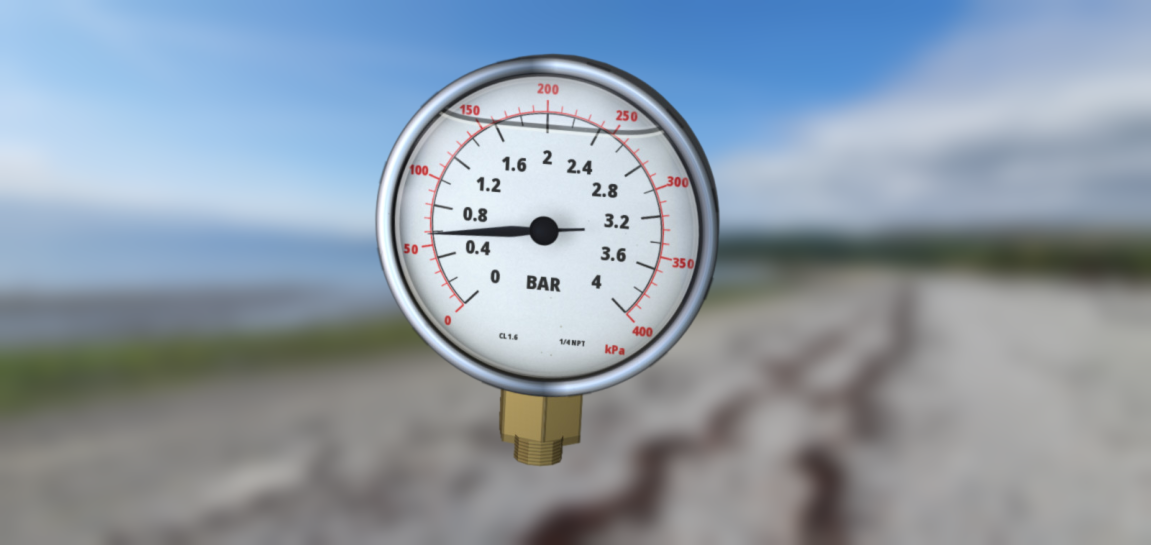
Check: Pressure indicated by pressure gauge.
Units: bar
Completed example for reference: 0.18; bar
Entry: 0.6; bar
